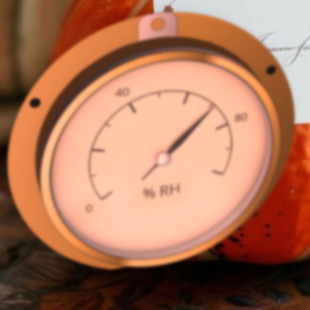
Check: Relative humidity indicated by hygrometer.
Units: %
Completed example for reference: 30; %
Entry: 70; %
